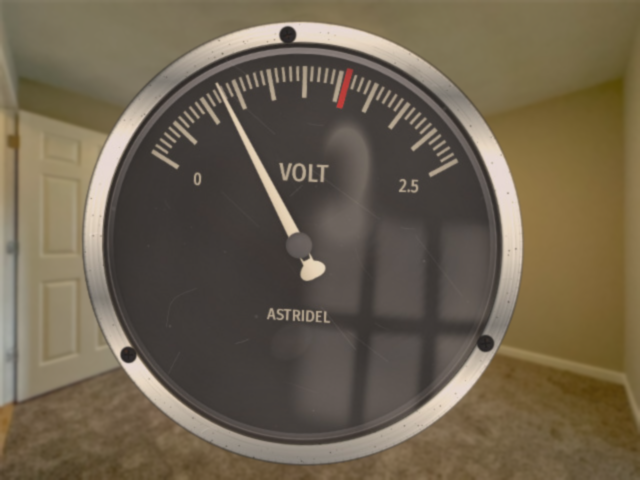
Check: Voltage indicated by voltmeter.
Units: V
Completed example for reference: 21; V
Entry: 0.65; V
